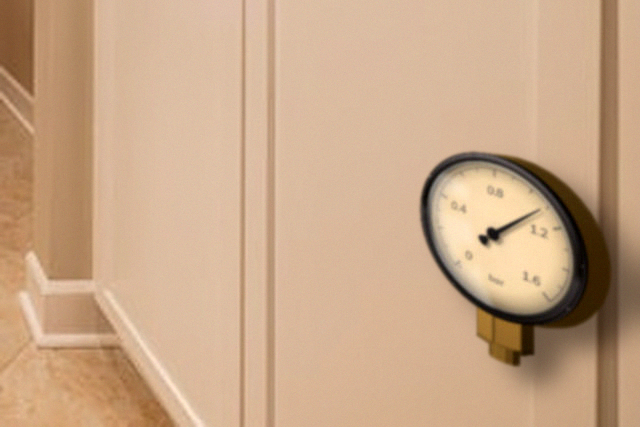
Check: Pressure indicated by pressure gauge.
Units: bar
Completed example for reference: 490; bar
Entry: 1.1; bar
